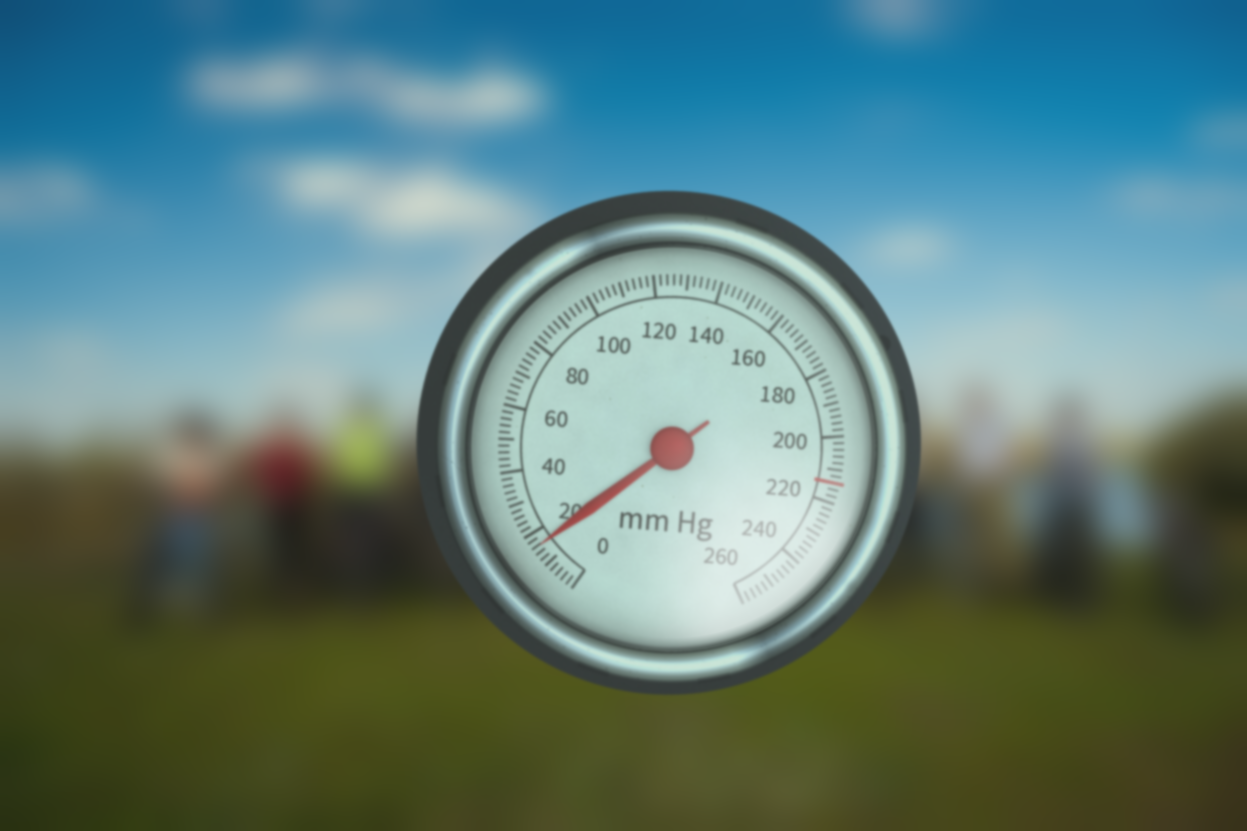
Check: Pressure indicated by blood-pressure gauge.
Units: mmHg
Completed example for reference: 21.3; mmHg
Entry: 16; mmHg
